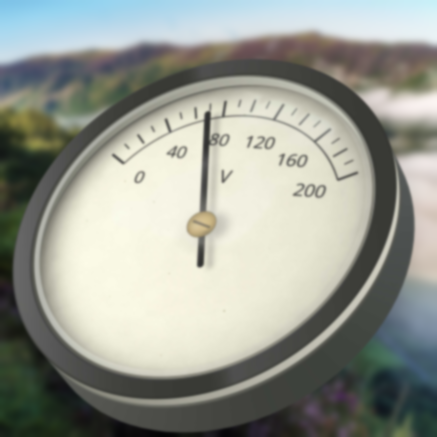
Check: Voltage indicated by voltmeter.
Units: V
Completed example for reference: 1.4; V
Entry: 70; V
